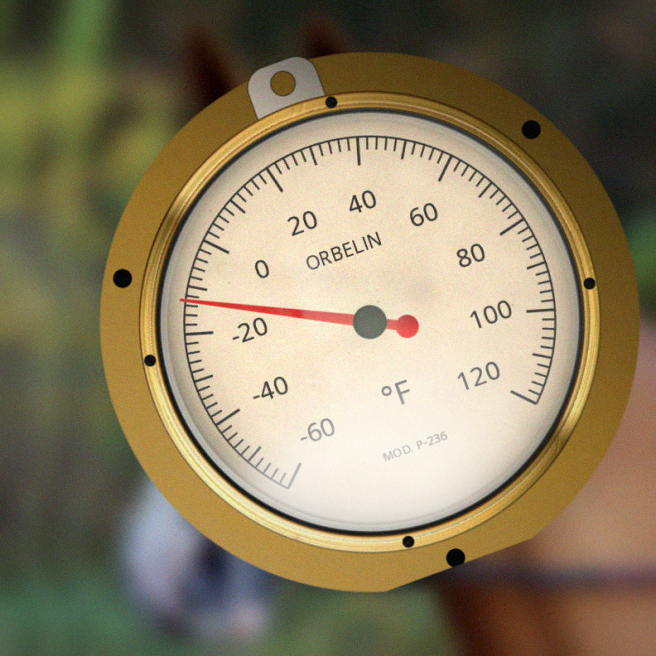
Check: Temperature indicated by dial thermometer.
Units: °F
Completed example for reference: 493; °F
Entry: -13; °F
